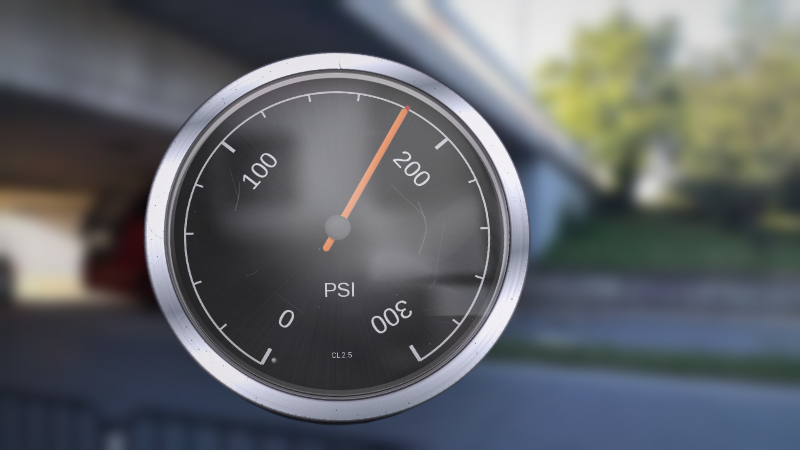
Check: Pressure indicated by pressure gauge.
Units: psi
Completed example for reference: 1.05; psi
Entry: 180; psi
